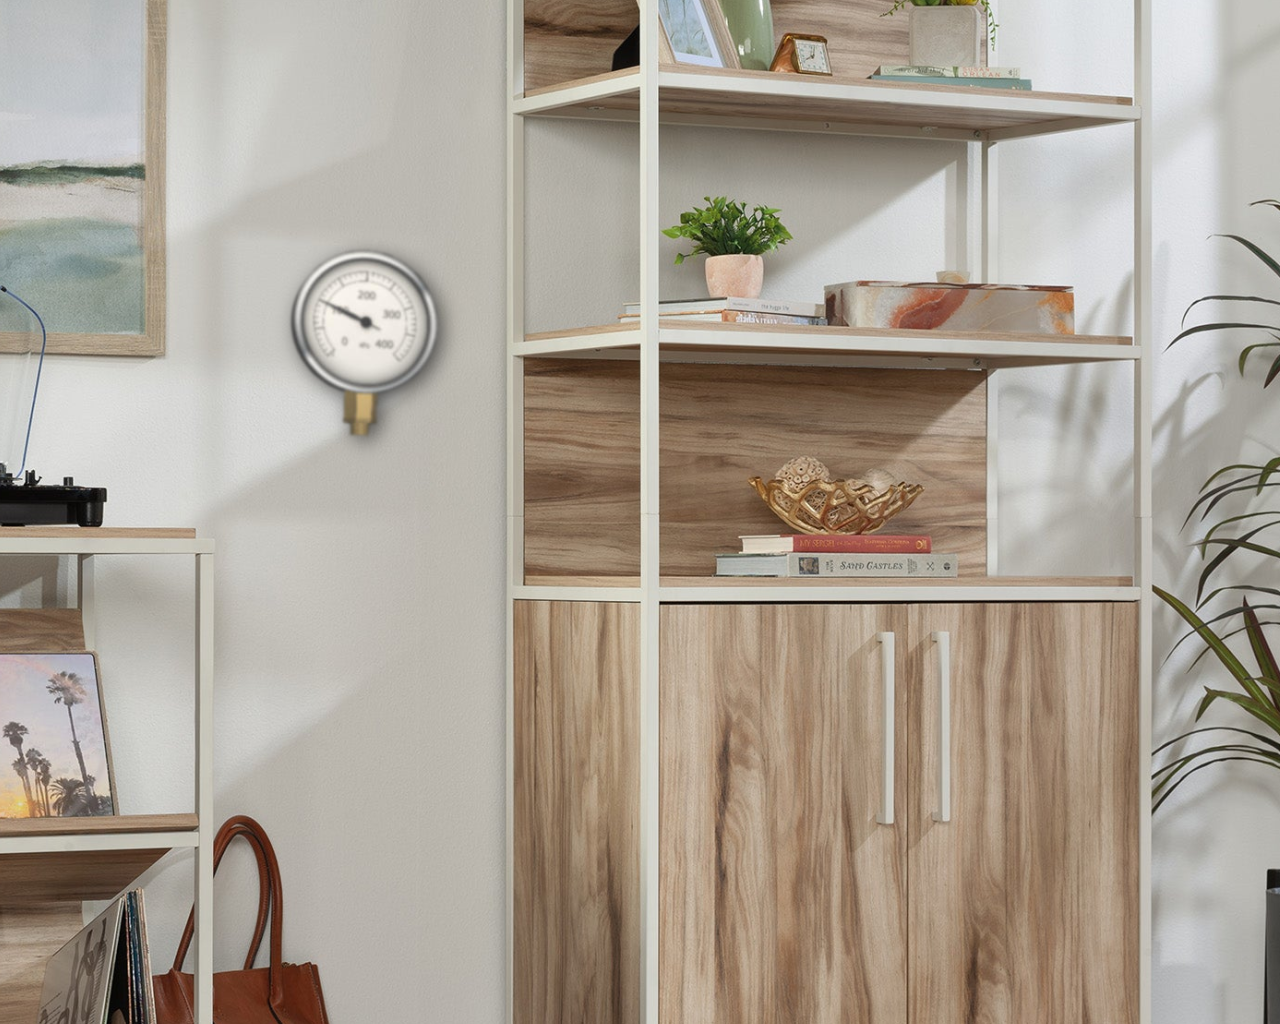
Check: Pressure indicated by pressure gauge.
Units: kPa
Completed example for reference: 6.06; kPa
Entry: 100; kPa
